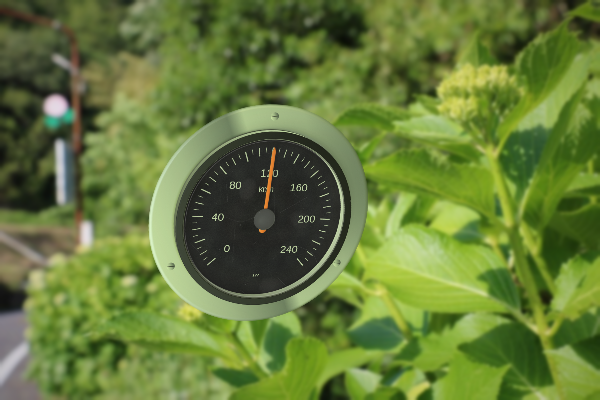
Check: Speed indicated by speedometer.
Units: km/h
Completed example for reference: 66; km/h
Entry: 120; km/h
